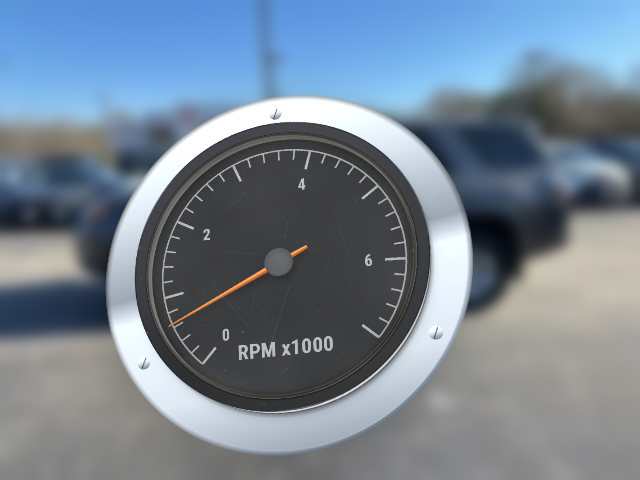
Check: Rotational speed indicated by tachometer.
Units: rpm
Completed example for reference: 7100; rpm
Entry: 600; rpm
